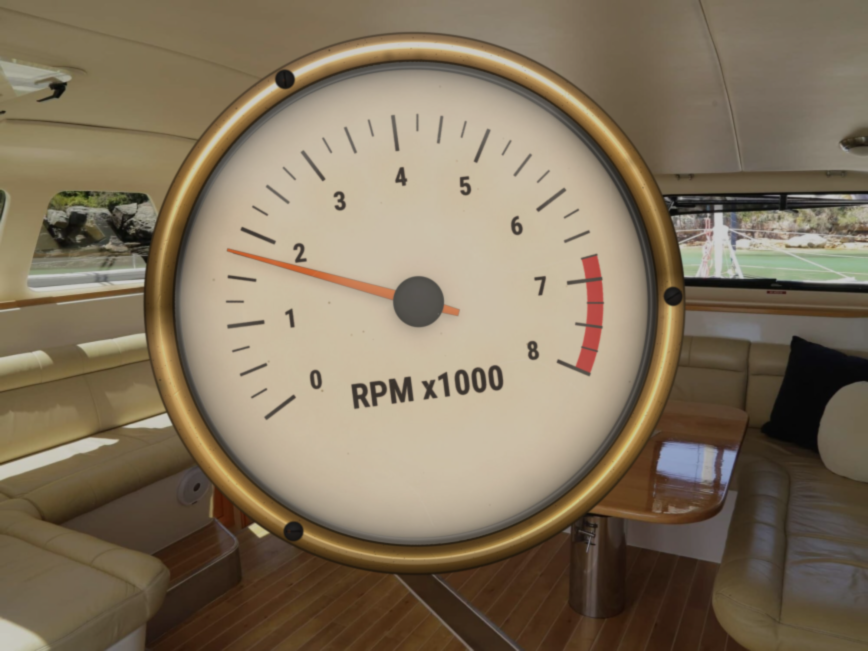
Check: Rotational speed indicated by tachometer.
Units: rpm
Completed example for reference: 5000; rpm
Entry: 1750; rpm
